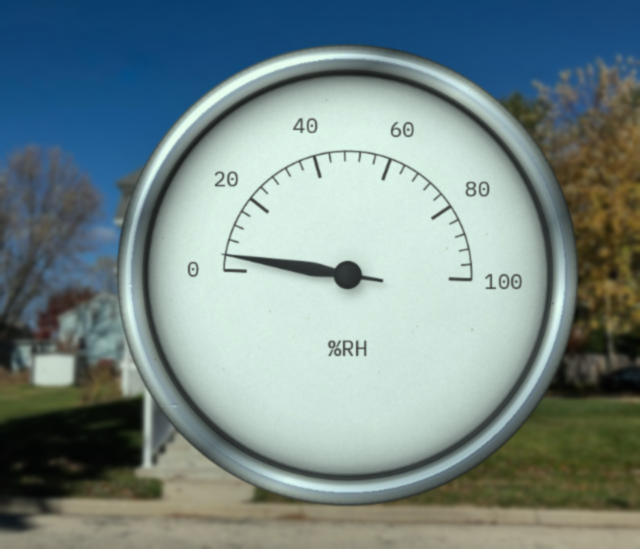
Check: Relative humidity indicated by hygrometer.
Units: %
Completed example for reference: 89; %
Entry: 4; %
